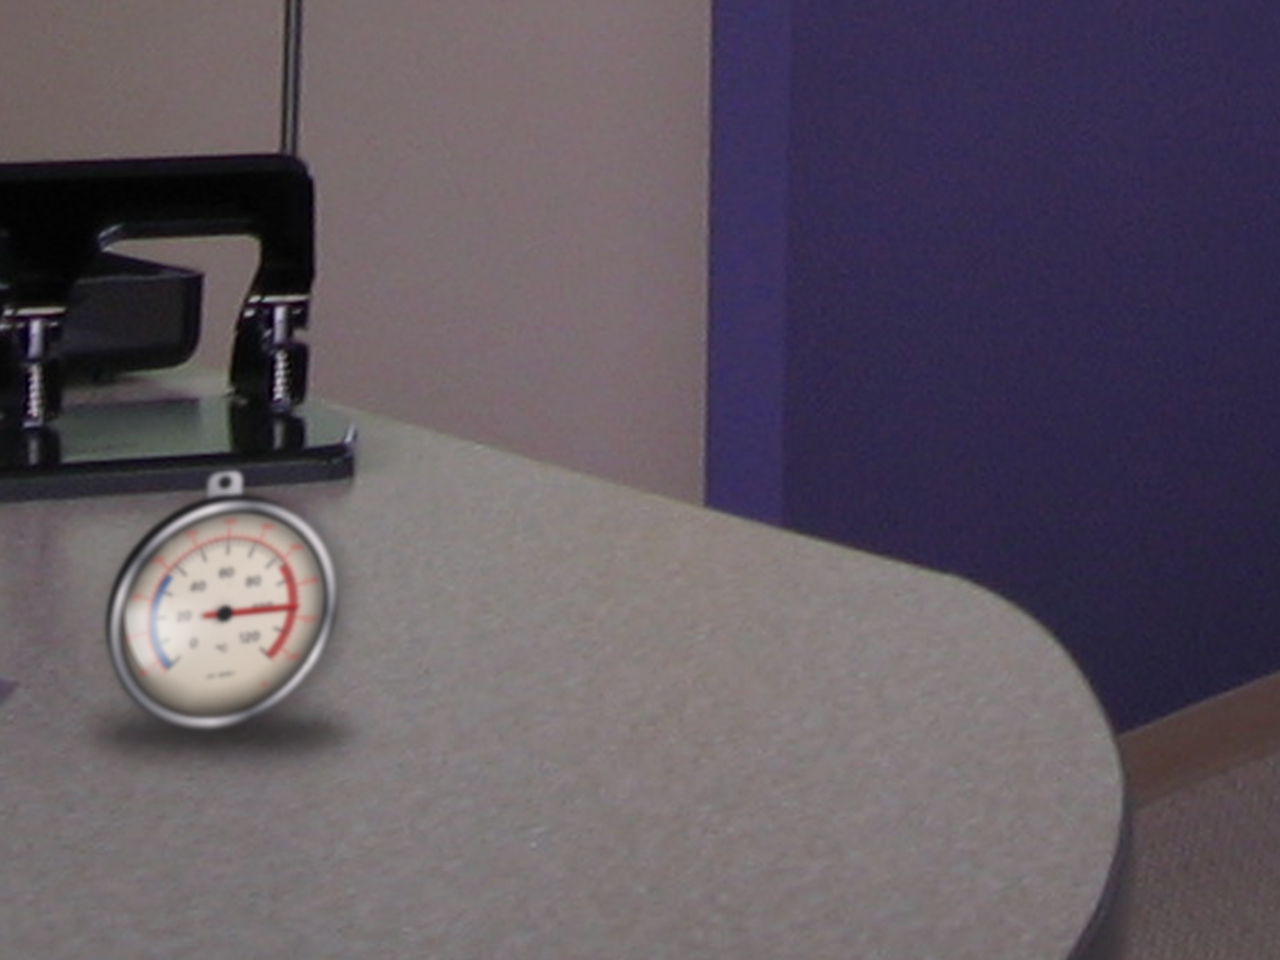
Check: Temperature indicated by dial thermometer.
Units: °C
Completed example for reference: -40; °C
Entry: 100; °C
